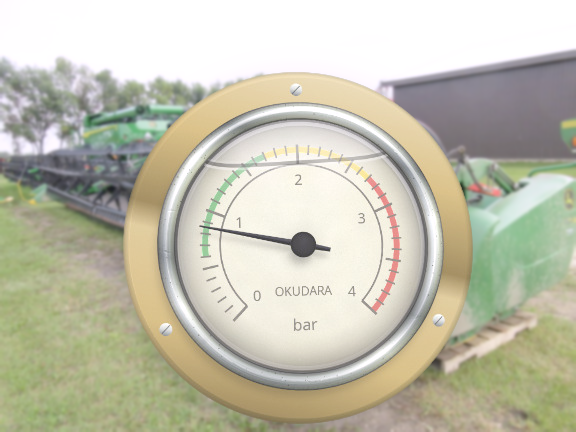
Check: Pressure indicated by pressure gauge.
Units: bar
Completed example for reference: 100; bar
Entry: 0.85; bar
